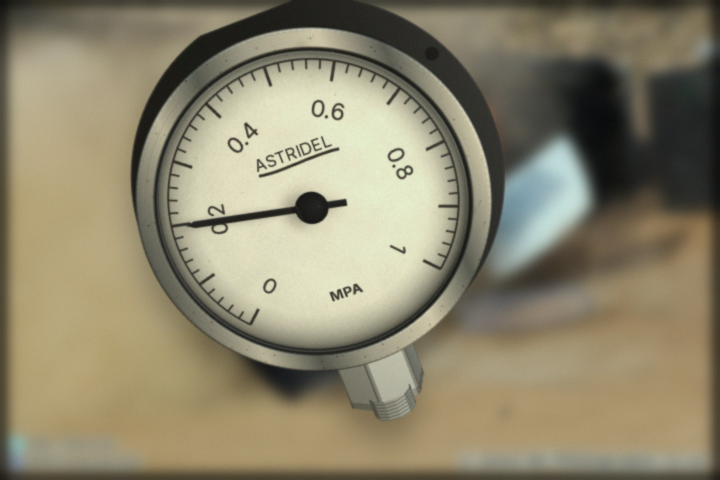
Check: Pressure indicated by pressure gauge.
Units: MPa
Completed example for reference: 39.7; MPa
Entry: 0.2; MPa
